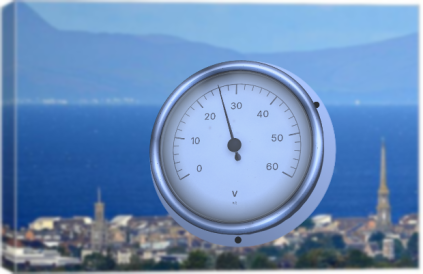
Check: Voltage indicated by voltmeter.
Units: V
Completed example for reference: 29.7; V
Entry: 26; V
